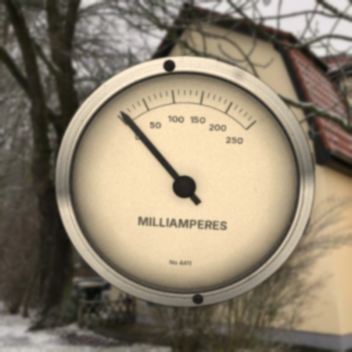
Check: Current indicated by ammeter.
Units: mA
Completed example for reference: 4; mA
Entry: 10; mA
